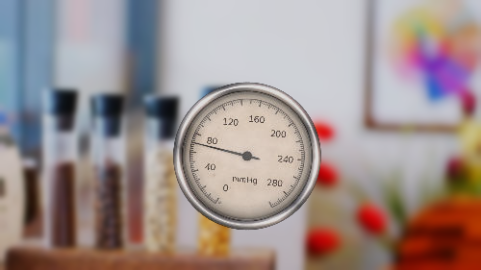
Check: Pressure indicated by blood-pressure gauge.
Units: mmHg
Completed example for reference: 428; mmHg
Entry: 70; mmHg
